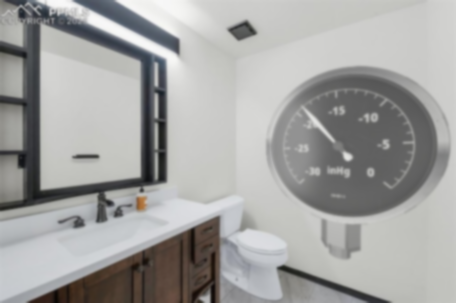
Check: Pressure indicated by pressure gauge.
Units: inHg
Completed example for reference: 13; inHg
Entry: -19; inHg
